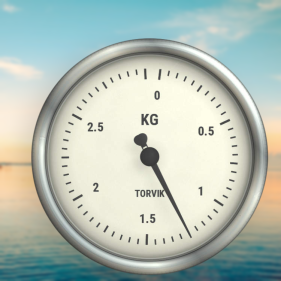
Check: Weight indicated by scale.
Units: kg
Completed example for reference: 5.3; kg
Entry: 1.25; kg
